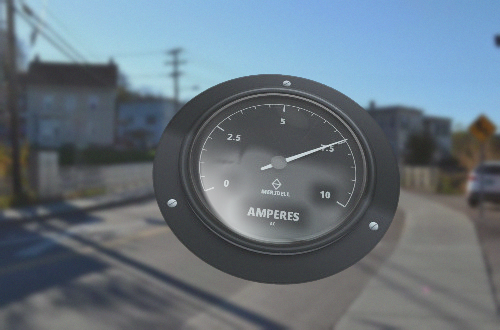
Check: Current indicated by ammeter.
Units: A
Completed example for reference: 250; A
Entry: 7.5; A
